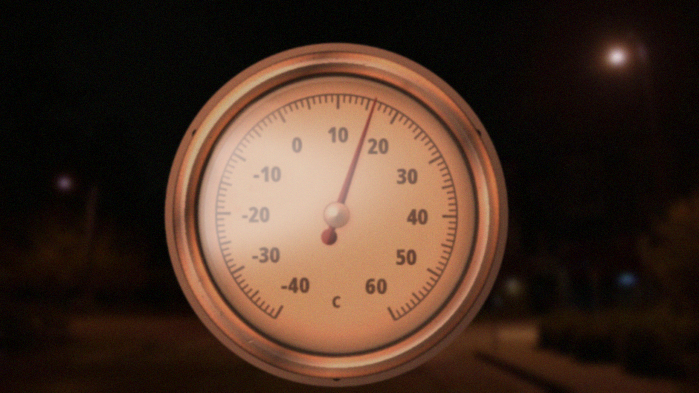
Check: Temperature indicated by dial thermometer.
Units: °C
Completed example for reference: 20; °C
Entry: 16; °C
